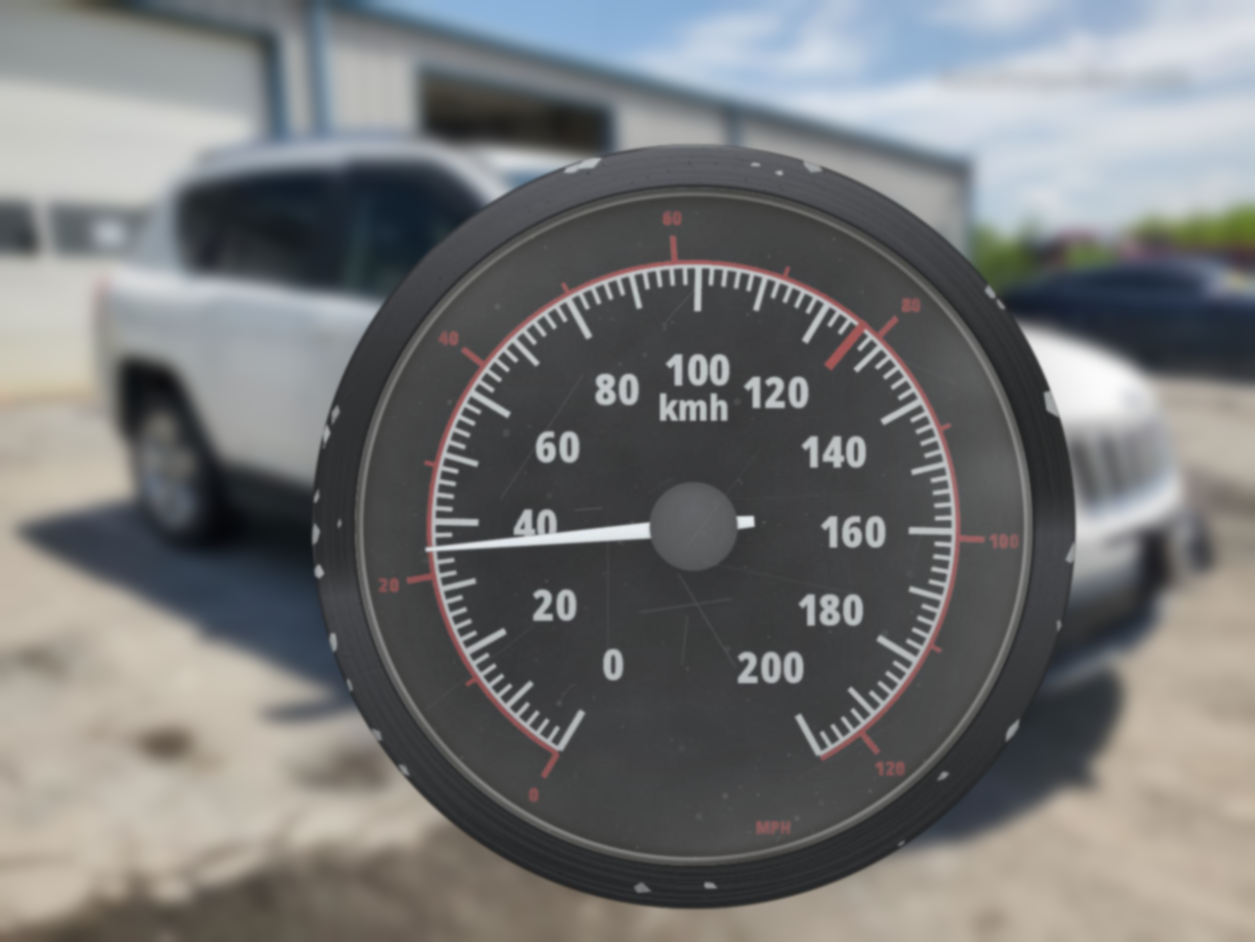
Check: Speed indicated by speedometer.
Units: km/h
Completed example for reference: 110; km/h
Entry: 36; km/h
